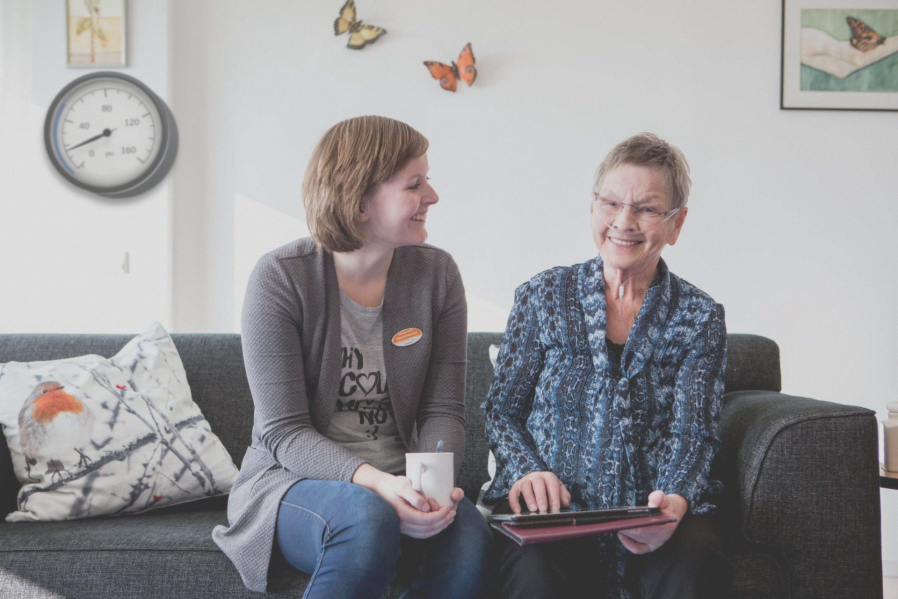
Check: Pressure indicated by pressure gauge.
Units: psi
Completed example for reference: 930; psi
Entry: 15; psi
